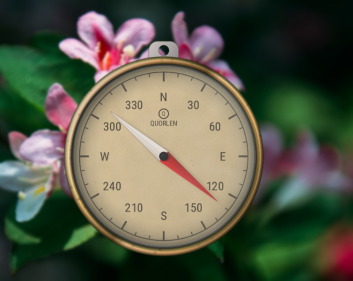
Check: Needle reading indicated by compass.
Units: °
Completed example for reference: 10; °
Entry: 130; °
